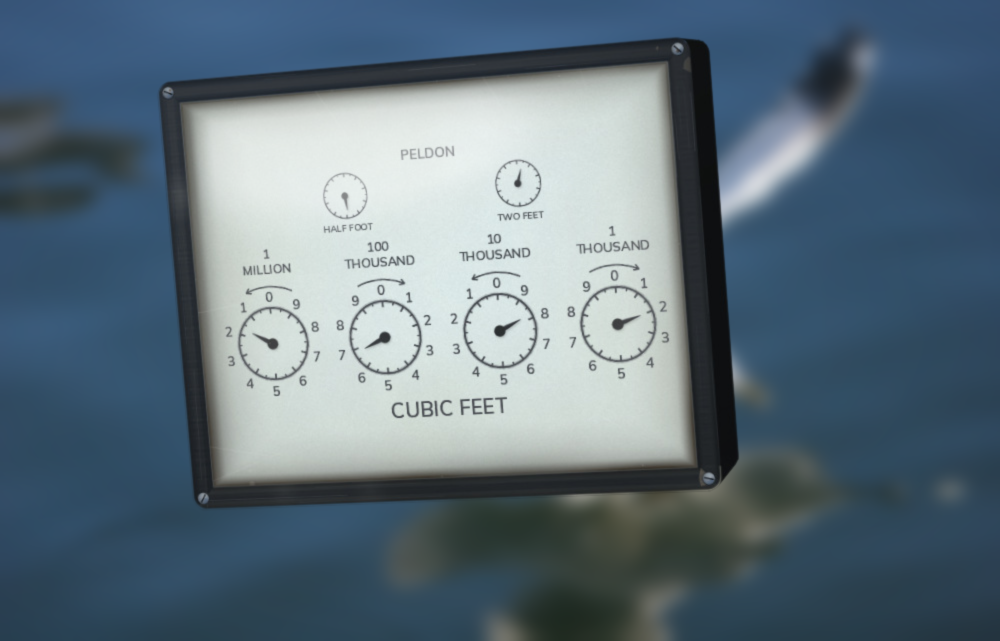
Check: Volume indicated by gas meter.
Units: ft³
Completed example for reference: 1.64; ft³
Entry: 168200; ft³
